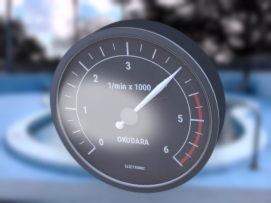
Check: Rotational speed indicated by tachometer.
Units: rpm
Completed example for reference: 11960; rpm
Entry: 4000; rpm
